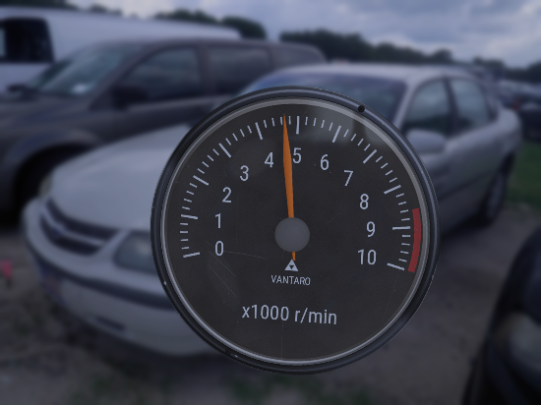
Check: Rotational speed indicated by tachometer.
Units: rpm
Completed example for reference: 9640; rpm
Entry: 4700; rpm
